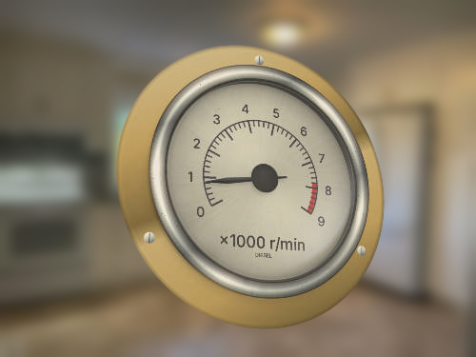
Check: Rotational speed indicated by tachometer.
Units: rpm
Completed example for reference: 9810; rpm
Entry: 800; rpm
